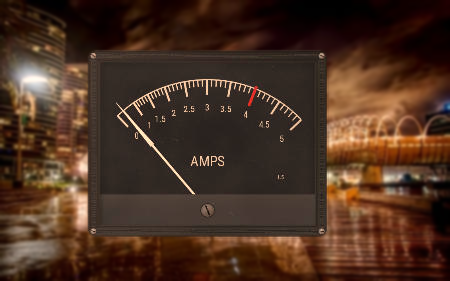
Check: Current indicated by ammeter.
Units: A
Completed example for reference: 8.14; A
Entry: 0.5; A
